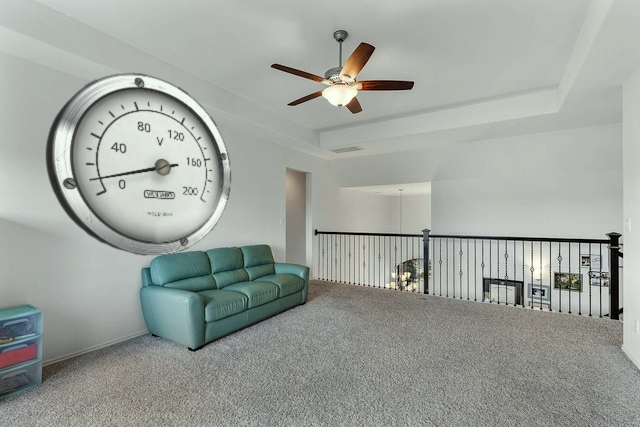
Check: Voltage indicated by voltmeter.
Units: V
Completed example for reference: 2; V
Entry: 10; V
